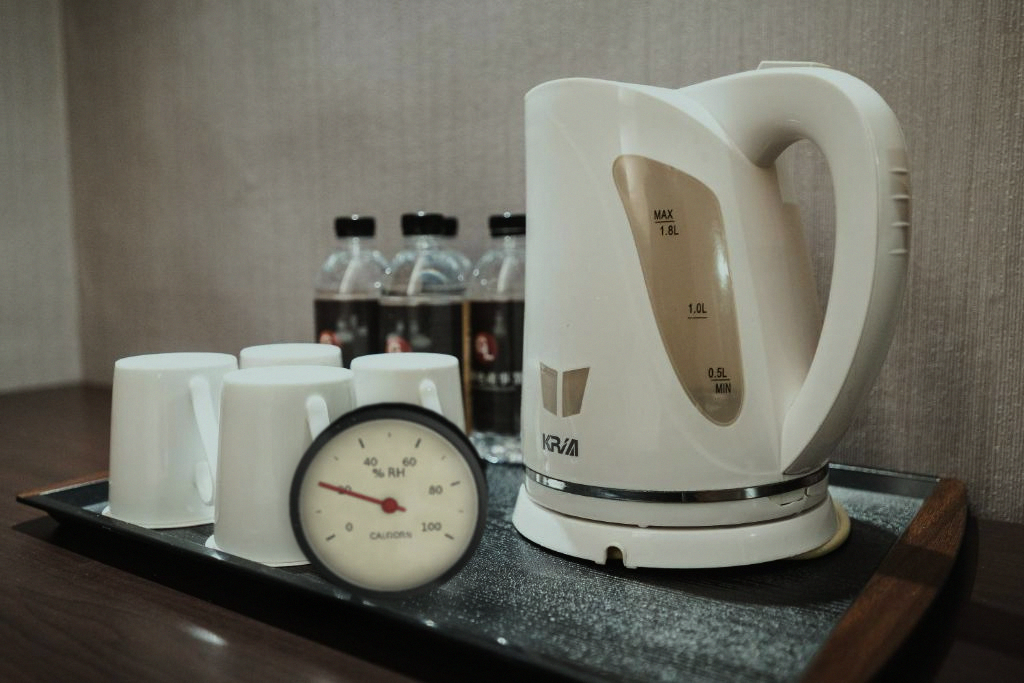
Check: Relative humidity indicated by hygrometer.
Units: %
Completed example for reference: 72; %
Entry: 20; %
